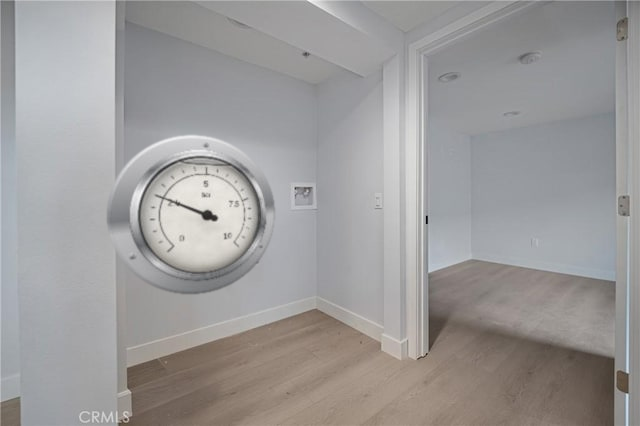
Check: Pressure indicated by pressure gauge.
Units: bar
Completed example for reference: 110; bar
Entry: 2.5; bar
